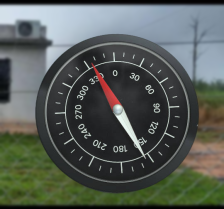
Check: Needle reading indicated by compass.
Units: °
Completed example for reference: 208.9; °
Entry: 335; °
